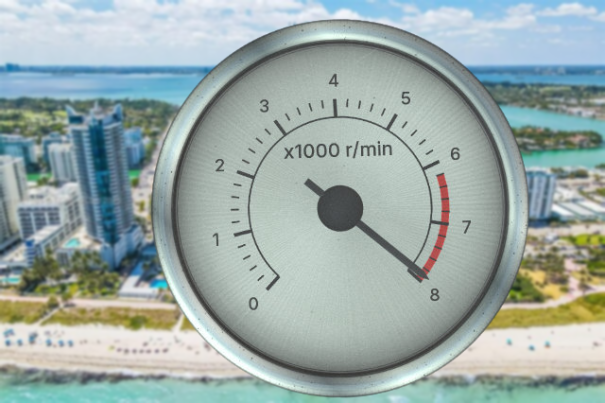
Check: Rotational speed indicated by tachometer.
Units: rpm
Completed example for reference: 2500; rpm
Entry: 7900; rpm
